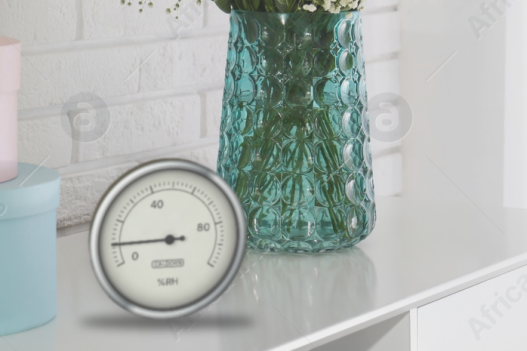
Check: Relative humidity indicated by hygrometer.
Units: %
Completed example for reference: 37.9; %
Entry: 10; %
